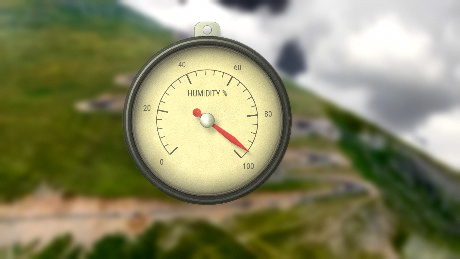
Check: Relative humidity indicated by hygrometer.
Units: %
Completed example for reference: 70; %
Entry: 96; %
